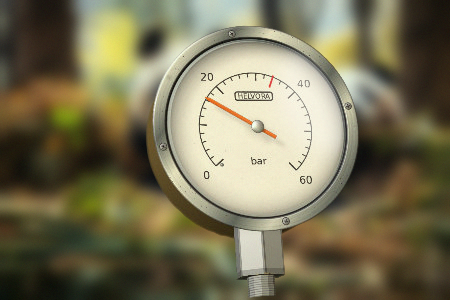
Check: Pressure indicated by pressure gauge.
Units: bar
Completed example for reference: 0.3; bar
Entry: 16; bar
